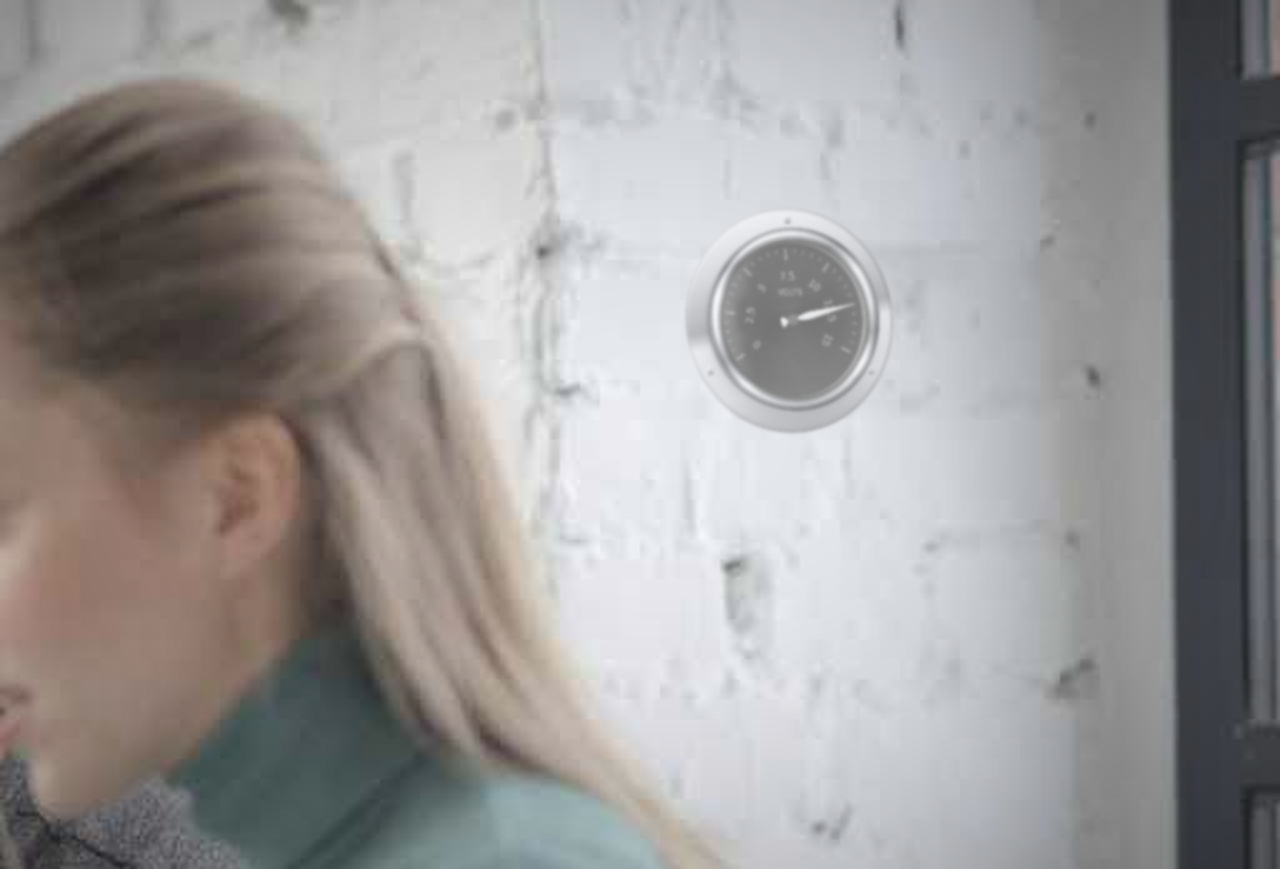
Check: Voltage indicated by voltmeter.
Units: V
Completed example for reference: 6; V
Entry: 12.5; V
